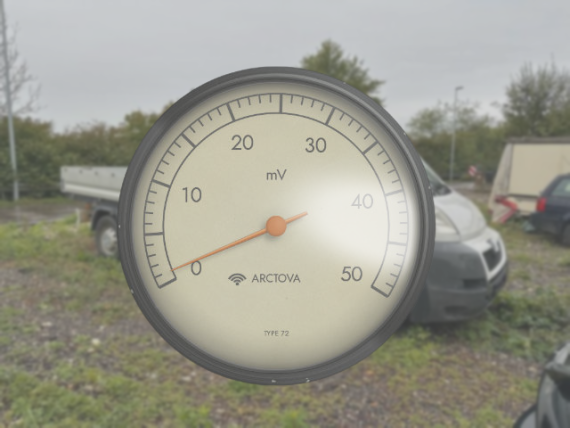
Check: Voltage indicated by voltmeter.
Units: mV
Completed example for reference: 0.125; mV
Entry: 1; mV
